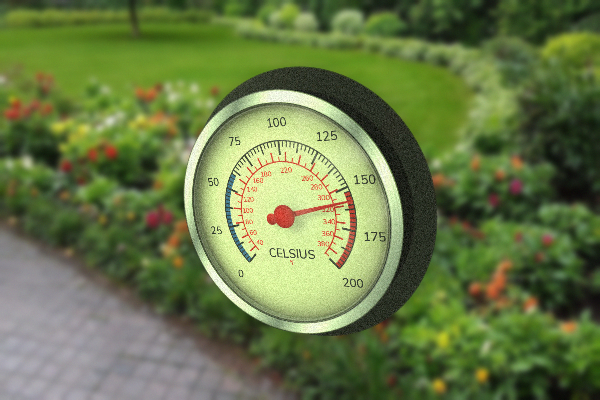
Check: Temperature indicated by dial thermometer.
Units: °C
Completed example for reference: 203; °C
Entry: 157.5; °C
